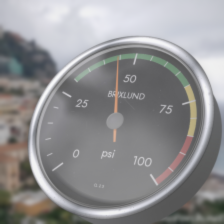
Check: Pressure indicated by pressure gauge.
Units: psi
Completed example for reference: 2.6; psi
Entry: 45; psi
